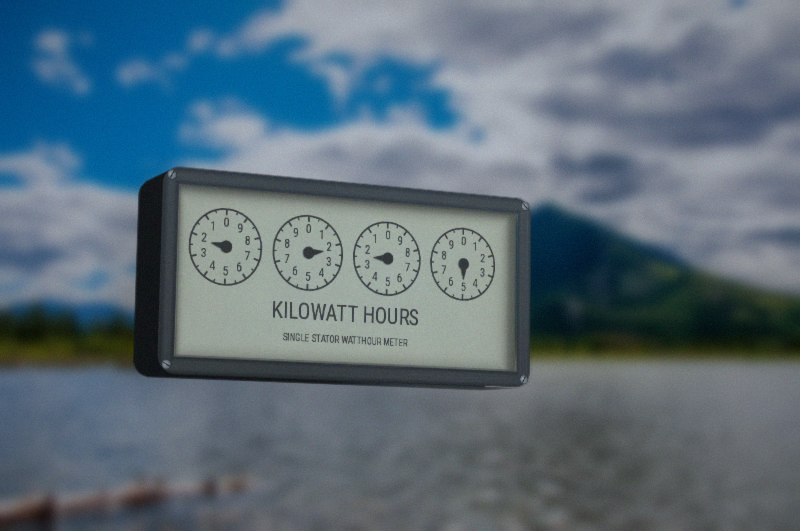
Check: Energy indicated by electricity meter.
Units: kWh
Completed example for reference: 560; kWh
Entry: 2225; kWh
